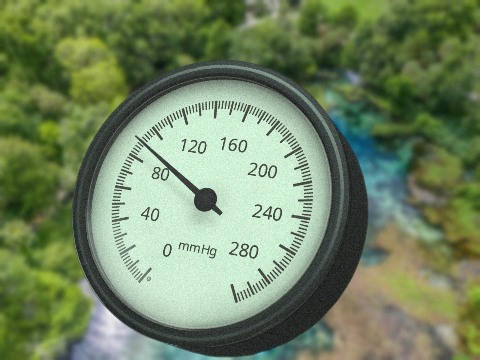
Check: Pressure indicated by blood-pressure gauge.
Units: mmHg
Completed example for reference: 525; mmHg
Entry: 90; mmHg
